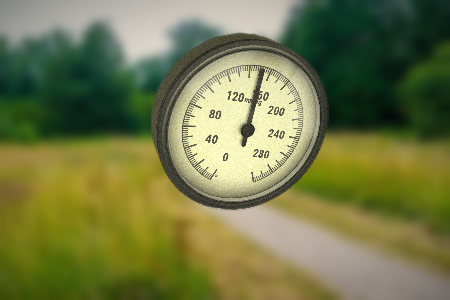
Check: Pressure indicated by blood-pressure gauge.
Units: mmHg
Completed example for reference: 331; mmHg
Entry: 150; mmHg
